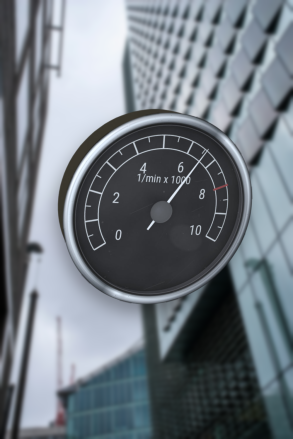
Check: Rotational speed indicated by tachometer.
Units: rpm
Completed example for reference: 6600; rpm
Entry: 6500; rpm
